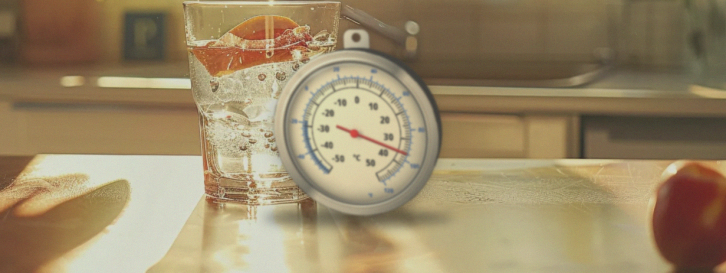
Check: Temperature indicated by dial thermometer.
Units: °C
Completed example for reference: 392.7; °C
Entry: 35; °C
